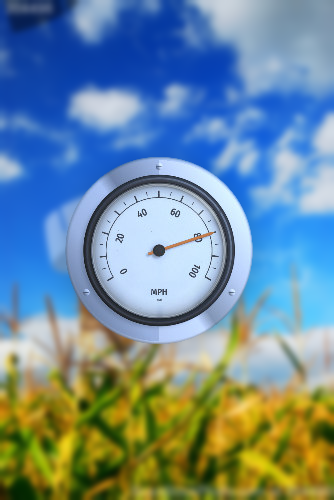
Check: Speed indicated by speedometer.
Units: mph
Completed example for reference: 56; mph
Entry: 80; mph
